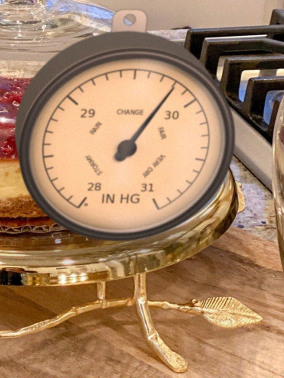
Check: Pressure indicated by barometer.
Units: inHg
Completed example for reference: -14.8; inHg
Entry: 29.8; inHg
